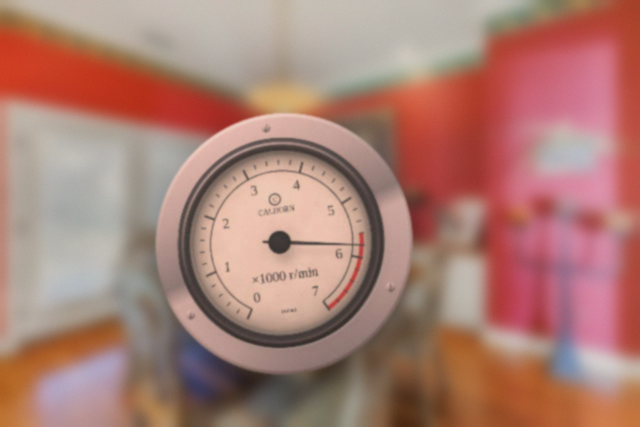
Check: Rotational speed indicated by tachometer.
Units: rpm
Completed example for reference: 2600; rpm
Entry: 5800; rpm
